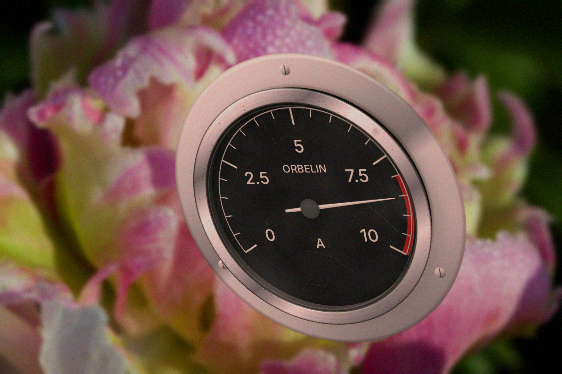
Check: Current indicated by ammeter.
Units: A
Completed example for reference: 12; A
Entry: 8.5; A
